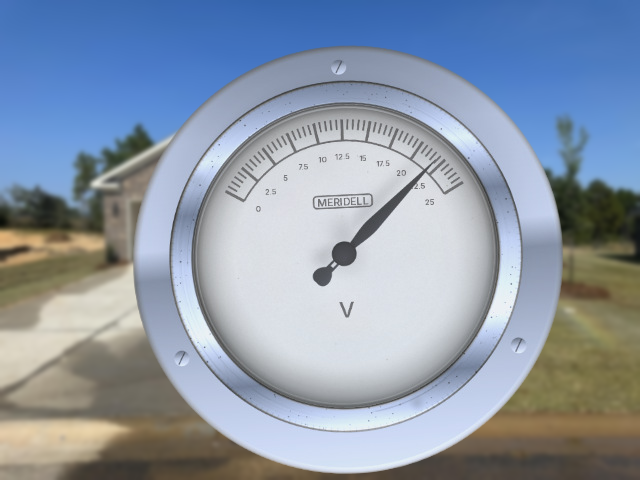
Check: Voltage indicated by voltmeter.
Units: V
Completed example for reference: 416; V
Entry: 22; V
